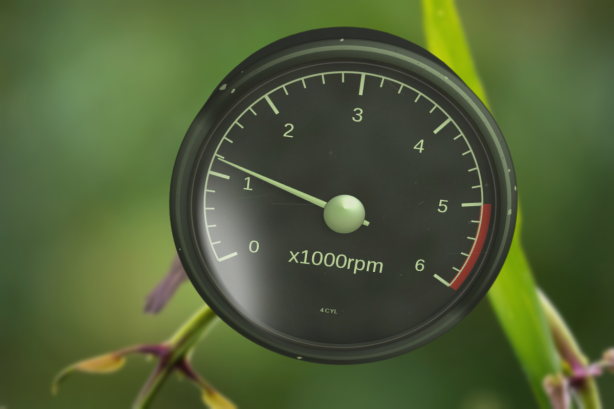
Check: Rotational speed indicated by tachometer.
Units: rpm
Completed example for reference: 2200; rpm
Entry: 1200; rpm
